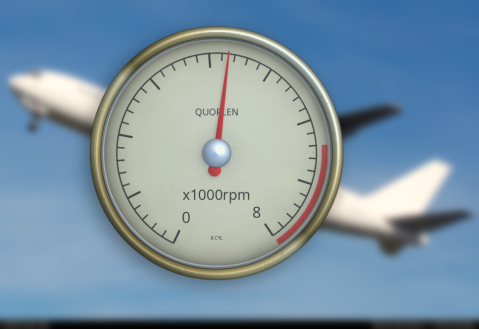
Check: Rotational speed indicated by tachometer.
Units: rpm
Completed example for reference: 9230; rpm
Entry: 4300; rpm
